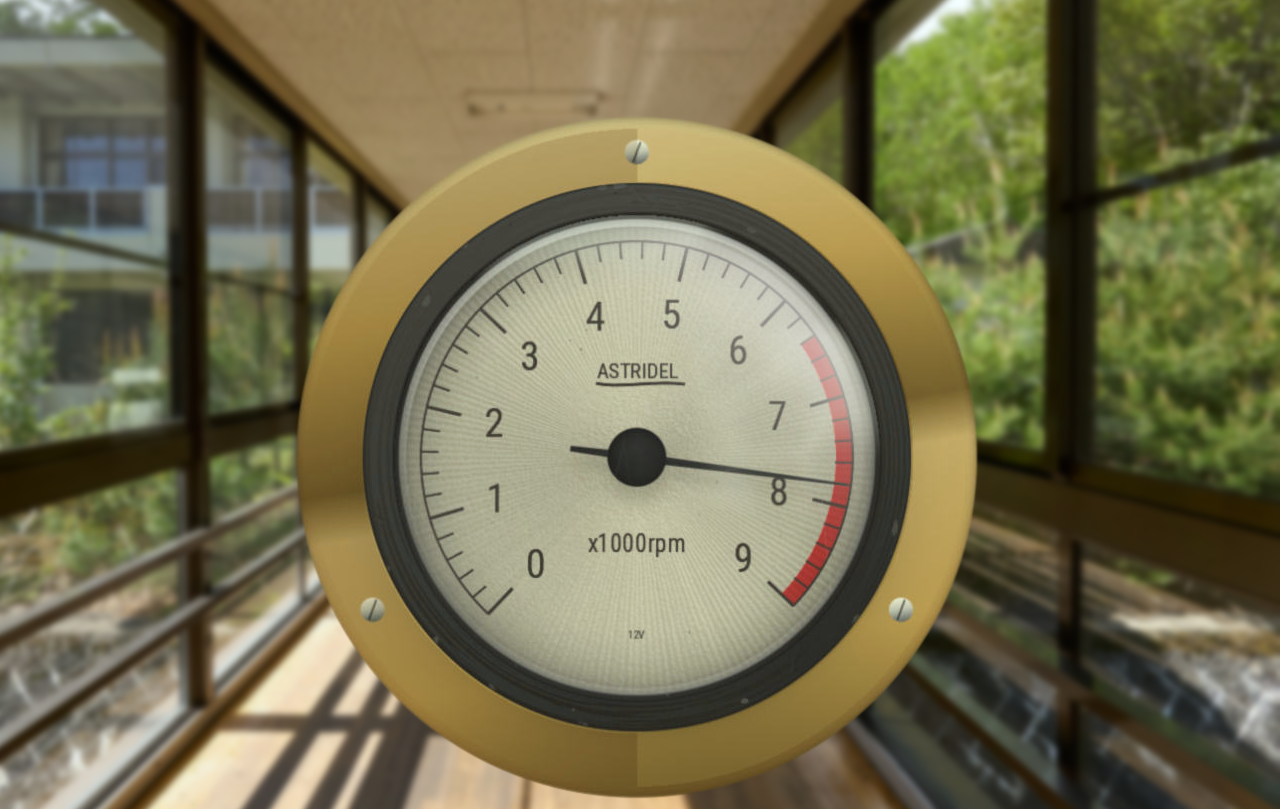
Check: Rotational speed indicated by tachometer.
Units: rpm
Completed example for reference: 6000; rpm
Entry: 7800; rpm
